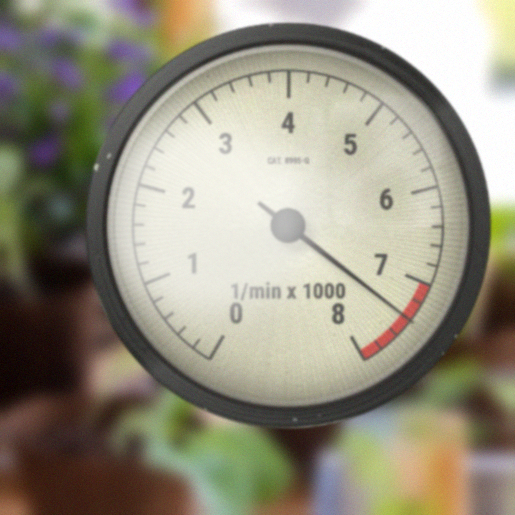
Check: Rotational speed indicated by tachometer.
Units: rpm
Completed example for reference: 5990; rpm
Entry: 7400; rpm
